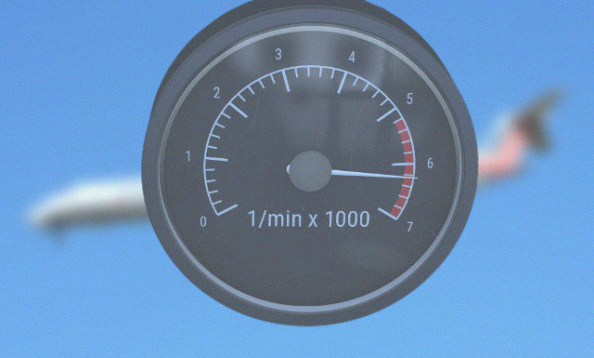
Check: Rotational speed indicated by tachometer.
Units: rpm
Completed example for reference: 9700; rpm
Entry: 6200; rpm
